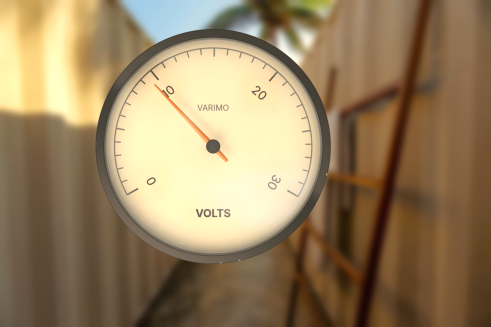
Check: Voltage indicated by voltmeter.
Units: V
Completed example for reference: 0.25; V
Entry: 9.5; V
